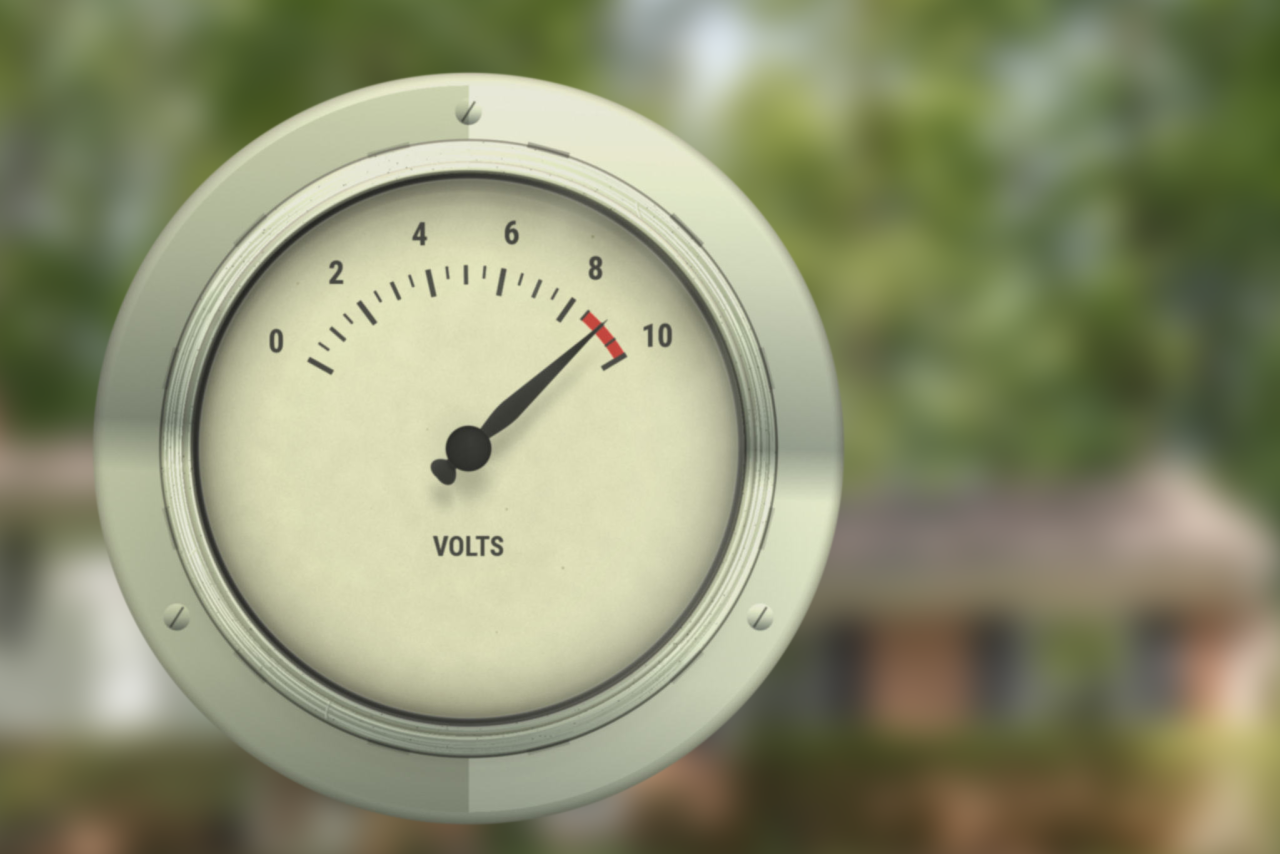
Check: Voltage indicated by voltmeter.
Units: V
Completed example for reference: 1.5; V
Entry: 9; V
